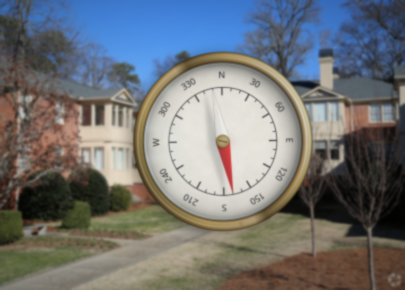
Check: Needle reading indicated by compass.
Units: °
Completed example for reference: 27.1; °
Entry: 170; °
